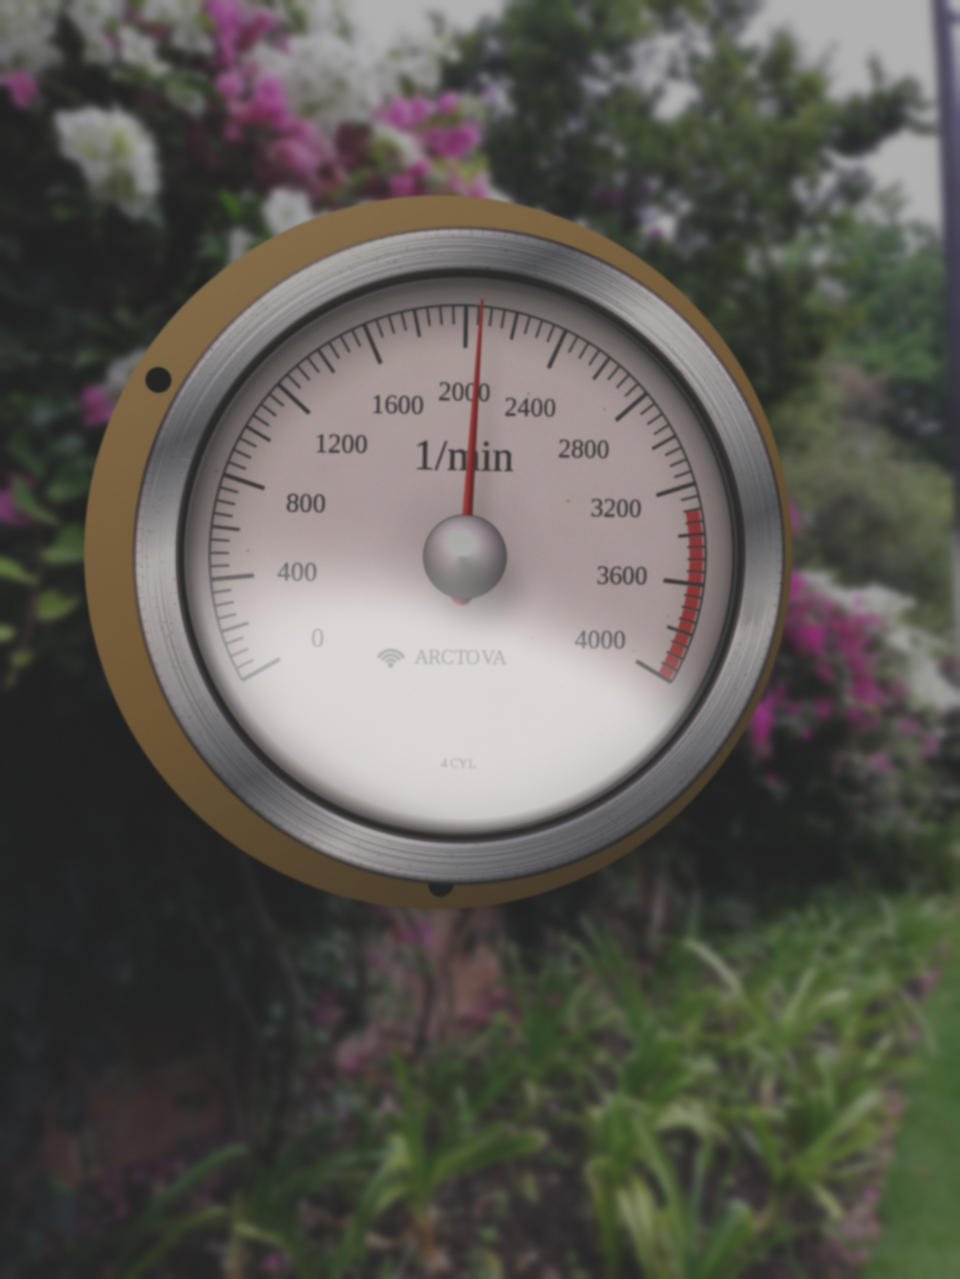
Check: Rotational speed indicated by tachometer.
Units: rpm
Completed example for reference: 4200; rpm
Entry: 2050; rpm
